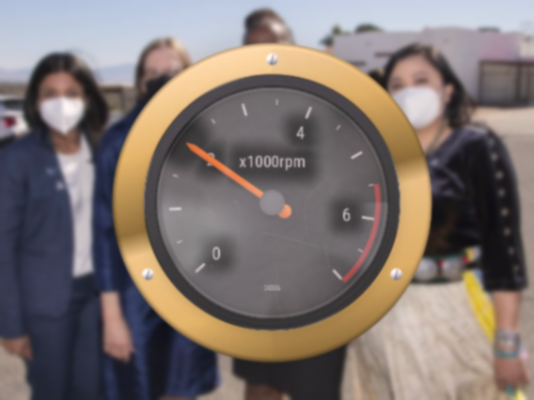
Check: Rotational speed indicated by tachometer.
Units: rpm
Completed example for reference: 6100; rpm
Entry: 2000; rpm
